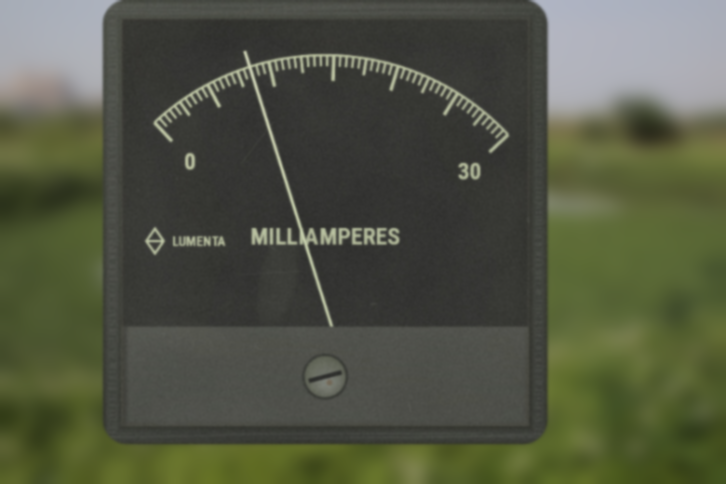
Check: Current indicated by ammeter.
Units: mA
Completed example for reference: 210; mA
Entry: 8.5; mA
